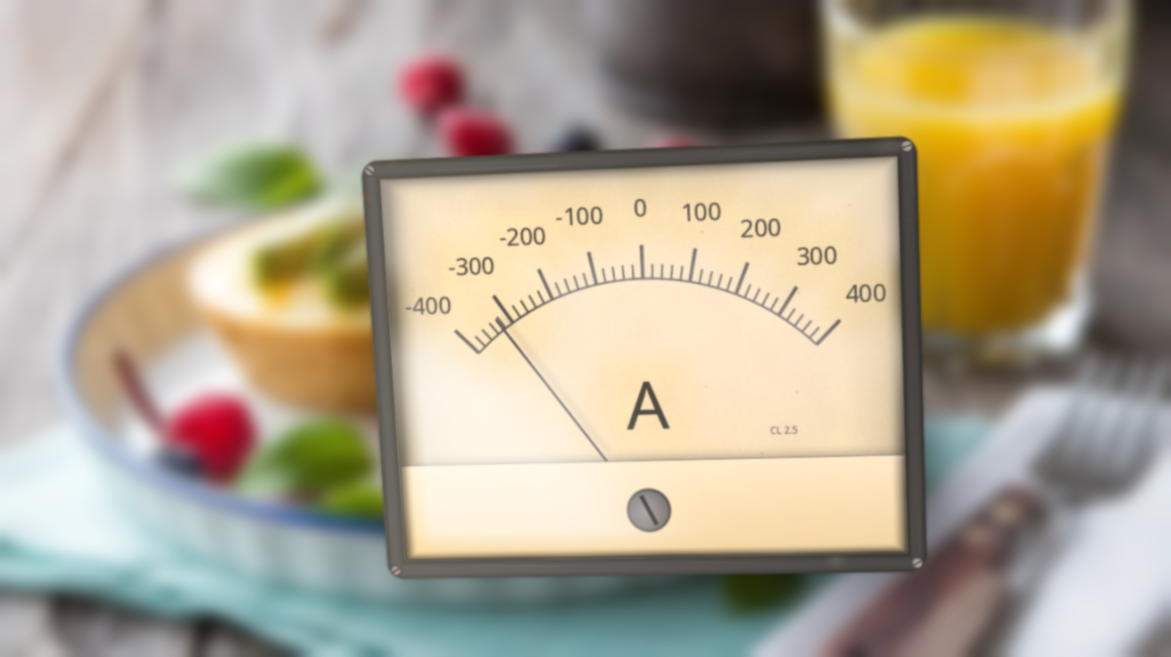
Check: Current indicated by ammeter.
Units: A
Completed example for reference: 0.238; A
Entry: -320; A
